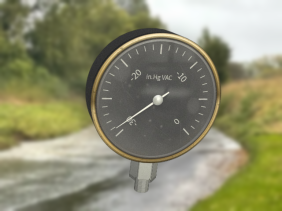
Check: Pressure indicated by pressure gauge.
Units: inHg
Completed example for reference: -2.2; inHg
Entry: -29; inHg
